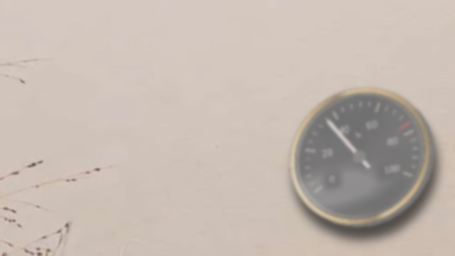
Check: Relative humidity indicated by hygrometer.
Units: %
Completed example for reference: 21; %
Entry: 36; %
